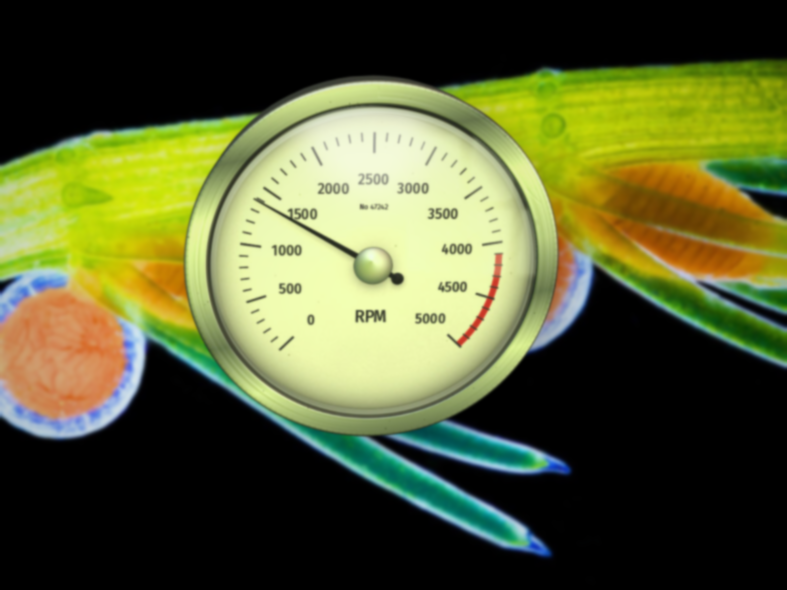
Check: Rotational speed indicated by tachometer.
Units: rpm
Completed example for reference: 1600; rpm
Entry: 1400; rpm
